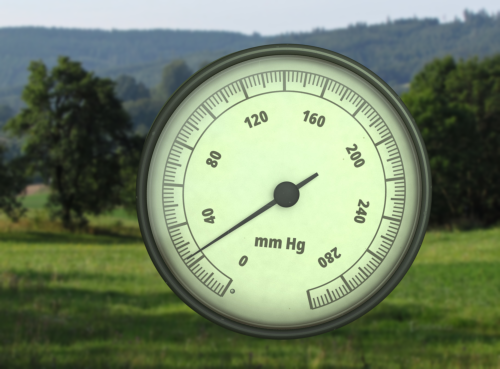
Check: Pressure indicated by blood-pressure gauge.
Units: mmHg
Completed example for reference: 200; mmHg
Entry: 24; mmHg
